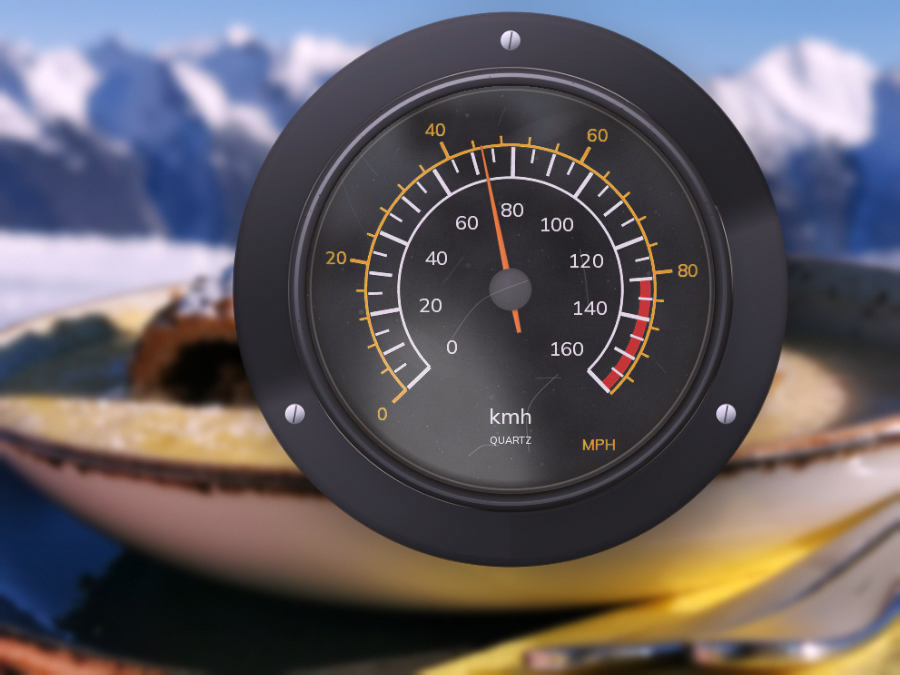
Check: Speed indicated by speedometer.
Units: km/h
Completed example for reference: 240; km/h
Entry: 72.5; km/h
